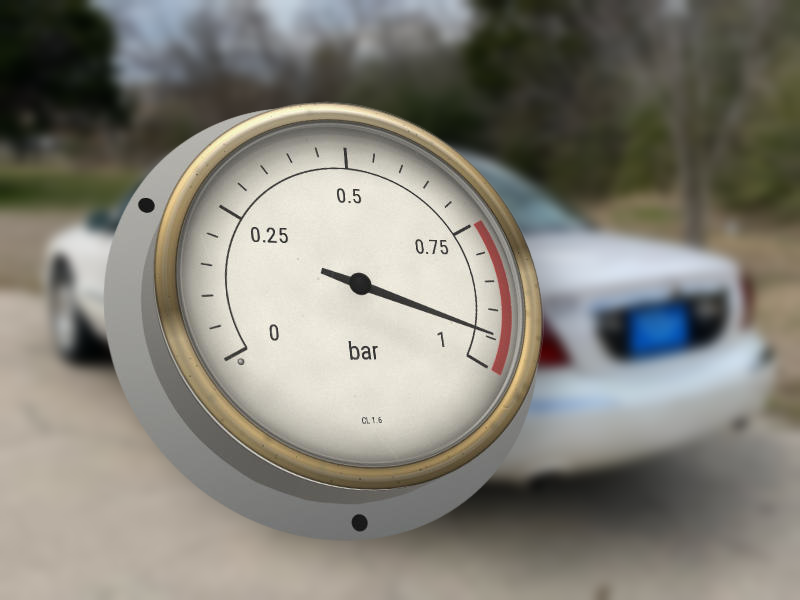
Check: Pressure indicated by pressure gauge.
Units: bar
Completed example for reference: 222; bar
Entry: 0.95; bar
